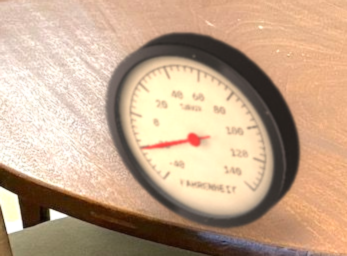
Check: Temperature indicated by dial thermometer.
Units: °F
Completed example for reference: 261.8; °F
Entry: -20; °F
